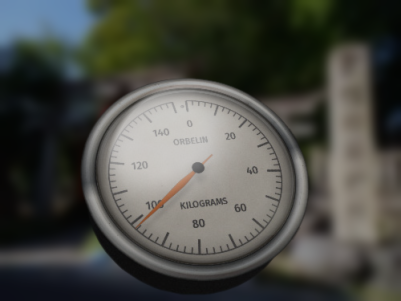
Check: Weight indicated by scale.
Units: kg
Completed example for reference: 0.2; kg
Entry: 98; kg
